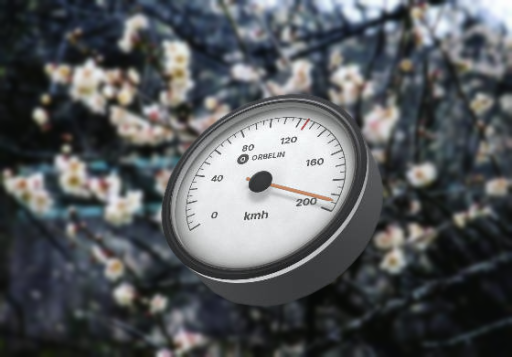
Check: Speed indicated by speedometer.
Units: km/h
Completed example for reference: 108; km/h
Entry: 195; km/h
